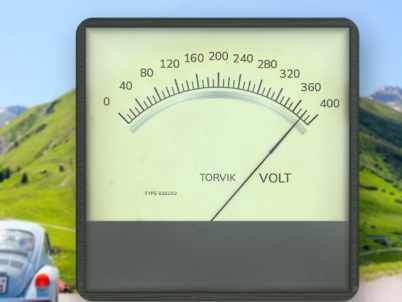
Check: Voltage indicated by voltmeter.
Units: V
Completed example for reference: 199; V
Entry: 380; V
